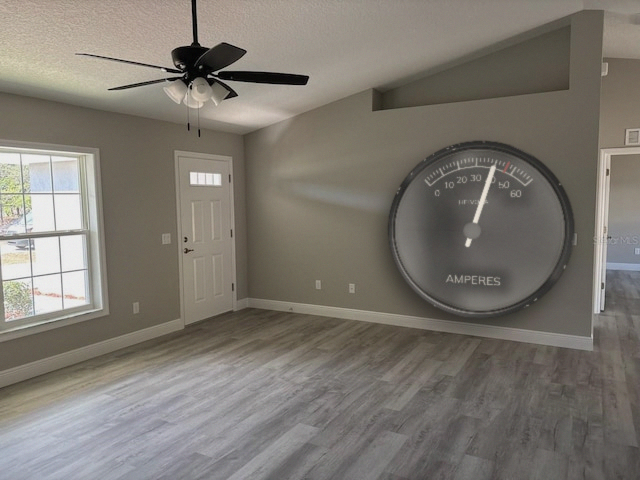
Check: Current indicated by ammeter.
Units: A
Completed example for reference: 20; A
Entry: 40; A
